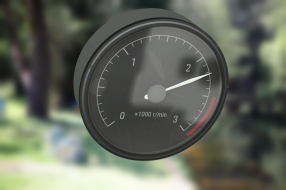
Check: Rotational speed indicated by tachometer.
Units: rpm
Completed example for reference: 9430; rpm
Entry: 2200; rpm
